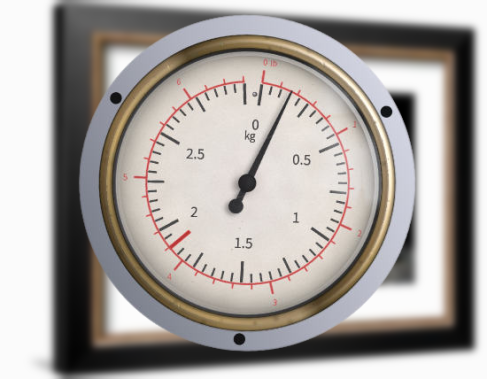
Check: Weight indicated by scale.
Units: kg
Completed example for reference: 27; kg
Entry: 0.15; kg
